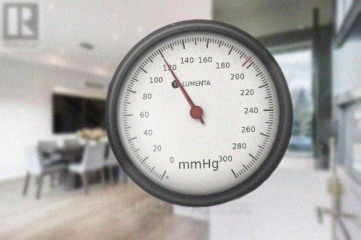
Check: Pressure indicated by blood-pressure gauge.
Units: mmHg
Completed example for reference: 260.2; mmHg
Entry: 120; mmHg
